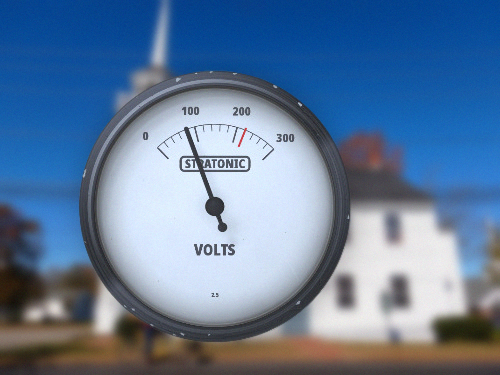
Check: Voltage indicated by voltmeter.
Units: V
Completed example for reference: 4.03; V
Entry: 80; V
